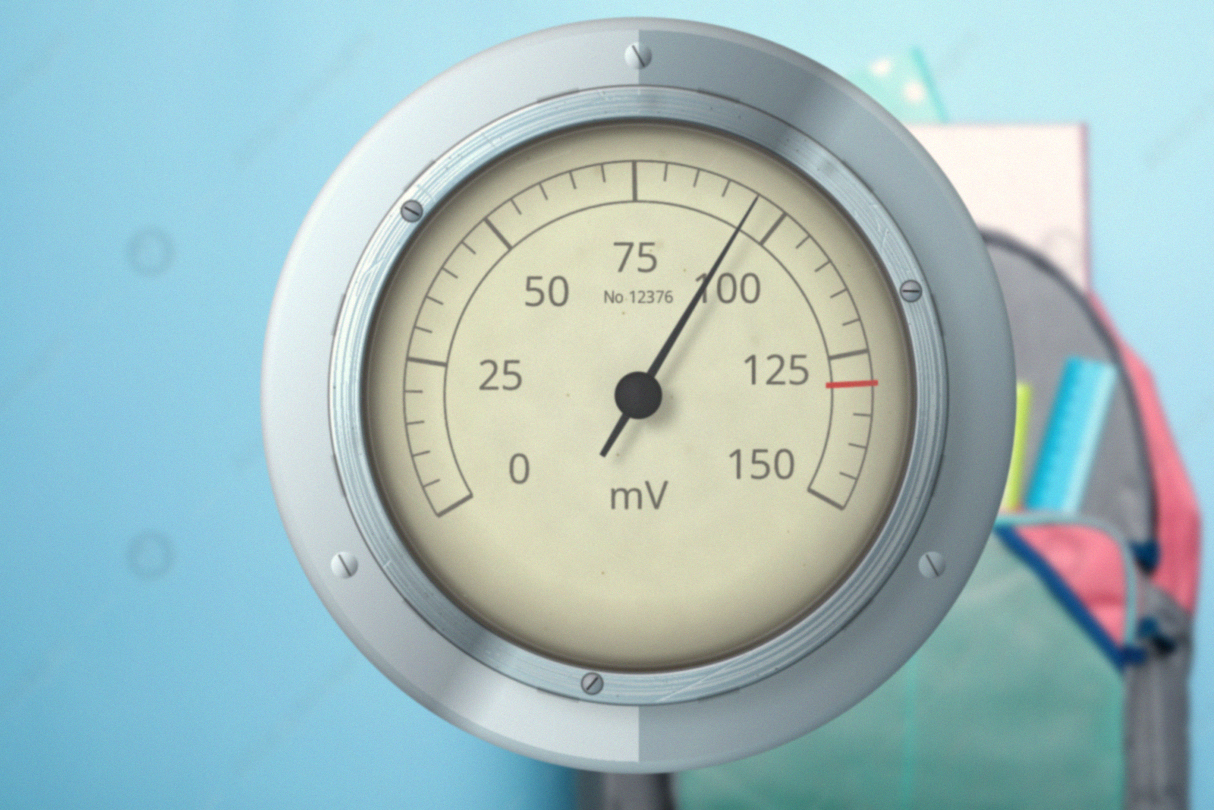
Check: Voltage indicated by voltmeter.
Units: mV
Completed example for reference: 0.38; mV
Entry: 95; mV
